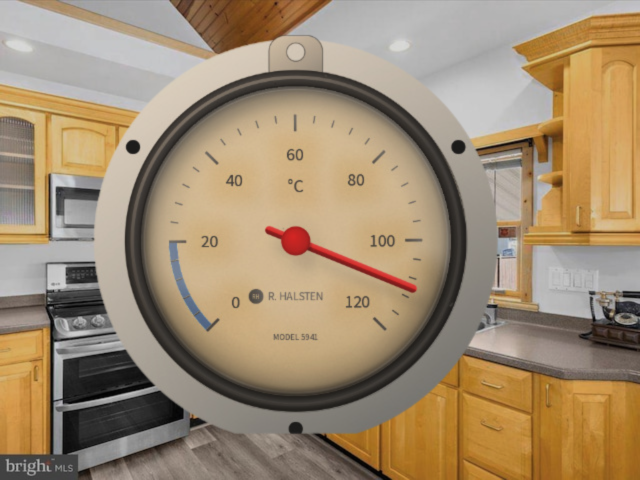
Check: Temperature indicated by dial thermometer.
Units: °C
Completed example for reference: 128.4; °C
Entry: 110; °C
